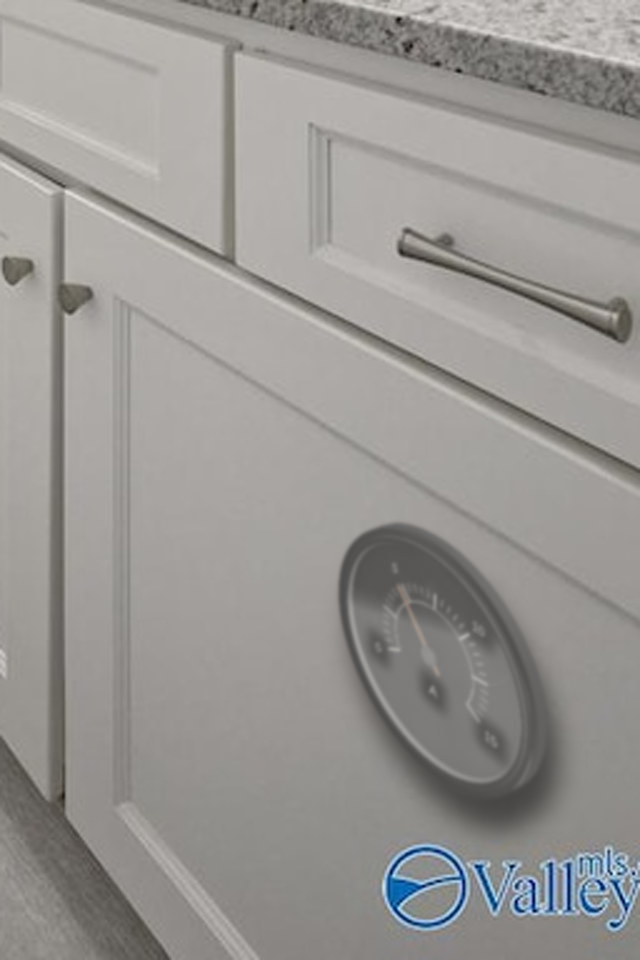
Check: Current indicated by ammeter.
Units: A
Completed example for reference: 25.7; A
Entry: 5; A
